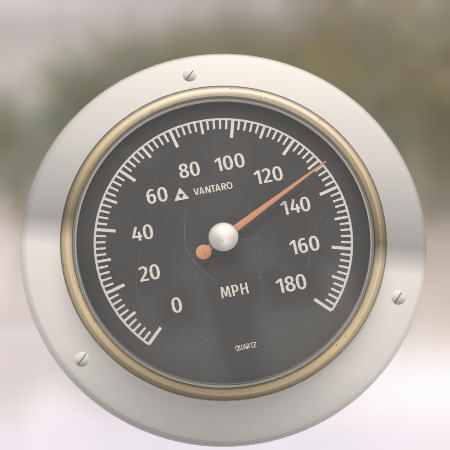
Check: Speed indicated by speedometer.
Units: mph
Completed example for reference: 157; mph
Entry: 132; mph
